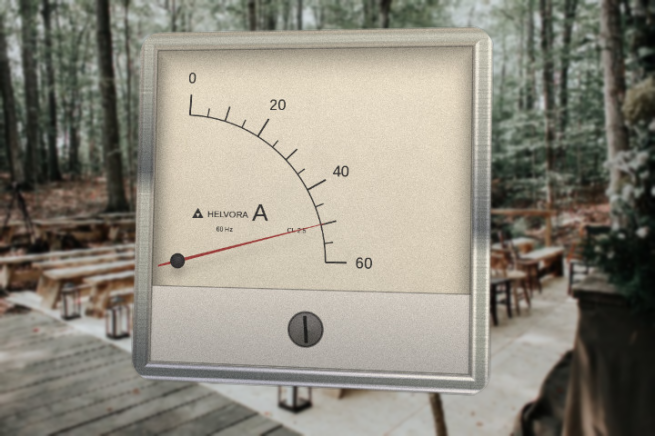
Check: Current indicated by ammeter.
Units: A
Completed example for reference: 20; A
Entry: 50; A
